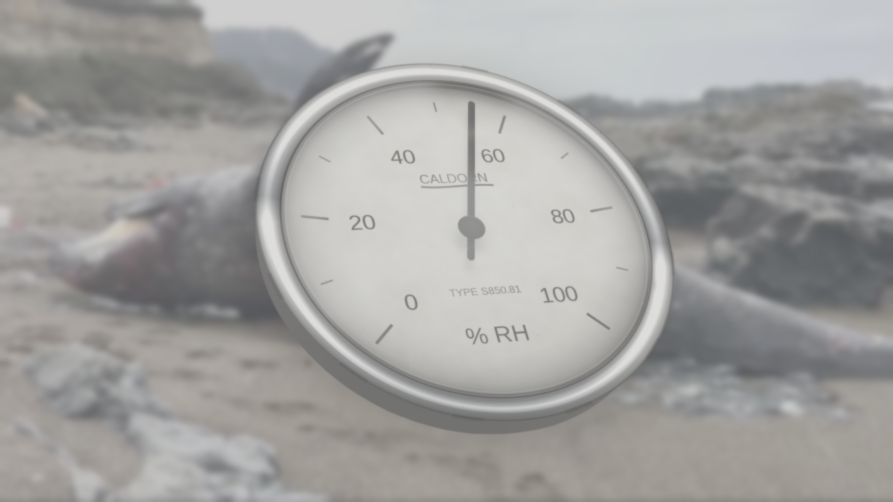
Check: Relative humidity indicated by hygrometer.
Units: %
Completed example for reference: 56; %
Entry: 55; %
